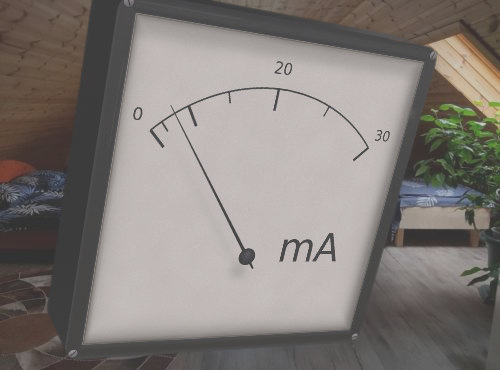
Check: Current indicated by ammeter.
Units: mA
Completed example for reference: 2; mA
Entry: 7.5; mA
